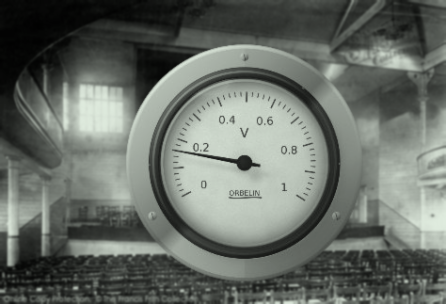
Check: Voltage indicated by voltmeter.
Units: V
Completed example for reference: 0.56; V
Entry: 0.16; V
